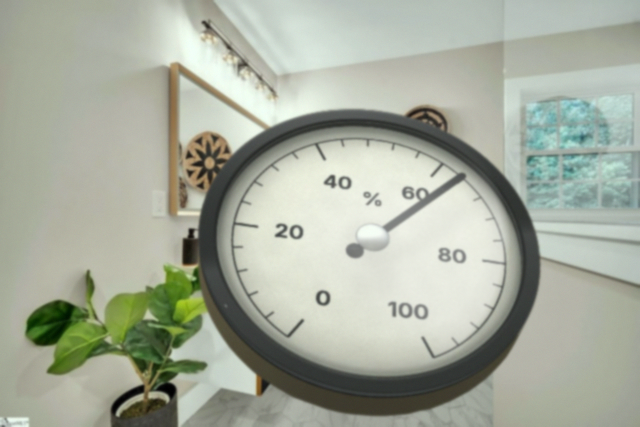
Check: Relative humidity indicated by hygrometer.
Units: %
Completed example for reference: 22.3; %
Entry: 64; %
